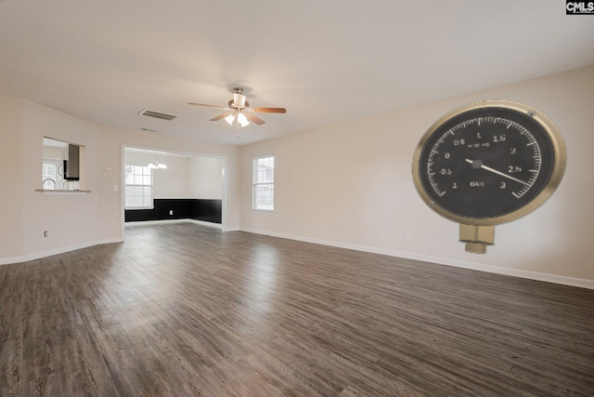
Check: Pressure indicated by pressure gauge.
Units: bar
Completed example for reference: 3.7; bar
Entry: 2.75; bar
